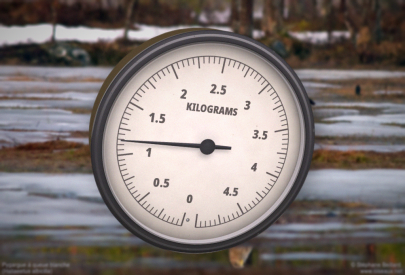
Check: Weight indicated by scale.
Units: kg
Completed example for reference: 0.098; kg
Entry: 1.15; kg
